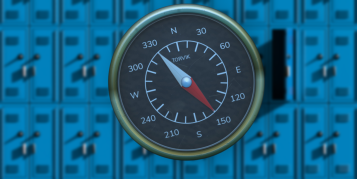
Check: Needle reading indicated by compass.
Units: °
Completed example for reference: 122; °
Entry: 150; °
